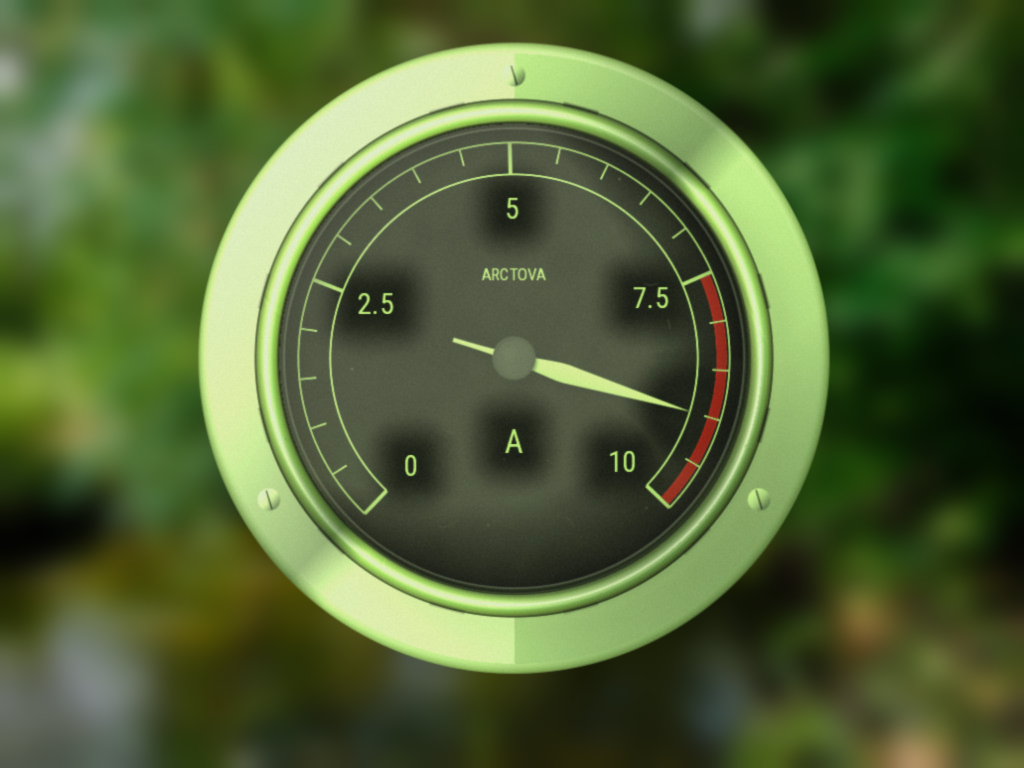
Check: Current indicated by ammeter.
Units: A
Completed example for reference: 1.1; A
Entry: 9; A
